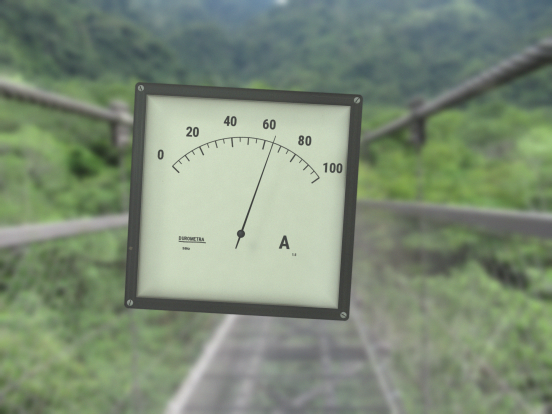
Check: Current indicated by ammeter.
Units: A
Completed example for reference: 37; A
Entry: 65; A
